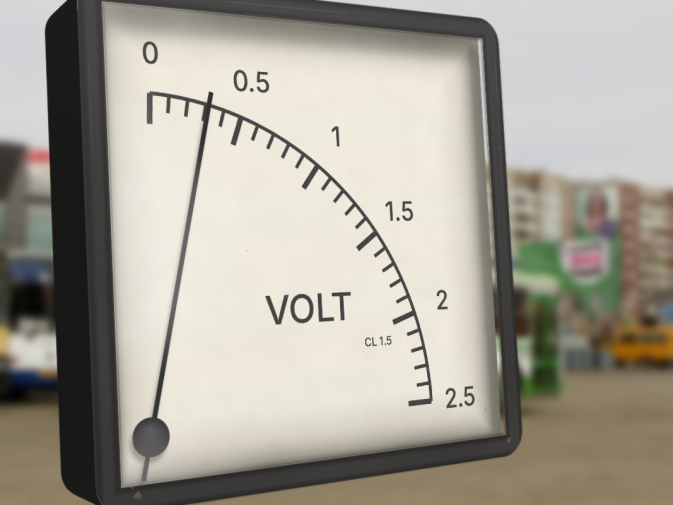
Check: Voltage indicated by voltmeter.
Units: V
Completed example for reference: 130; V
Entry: 0.3; V
